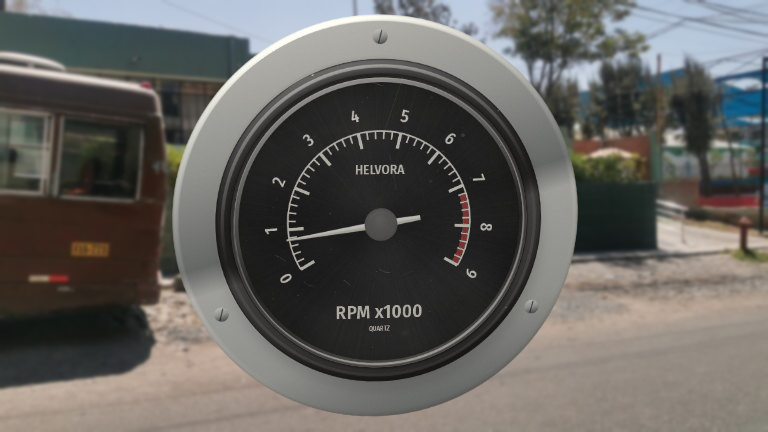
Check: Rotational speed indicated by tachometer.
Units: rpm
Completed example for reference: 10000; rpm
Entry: 800; rpm
